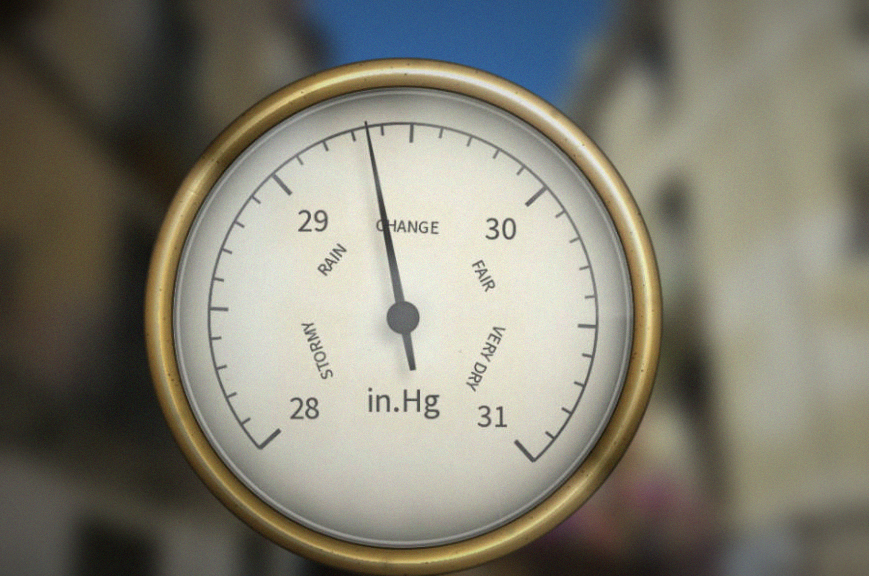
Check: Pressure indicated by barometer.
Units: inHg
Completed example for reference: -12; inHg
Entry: 29.35; inHg
